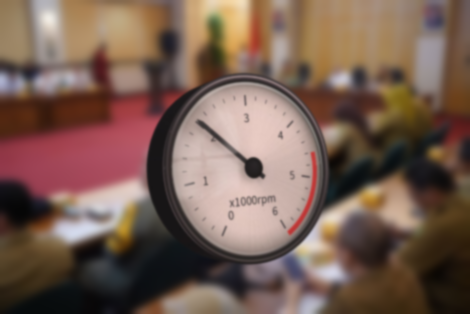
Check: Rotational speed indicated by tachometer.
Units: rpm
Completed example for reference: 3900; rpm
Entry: 2000; rpm
